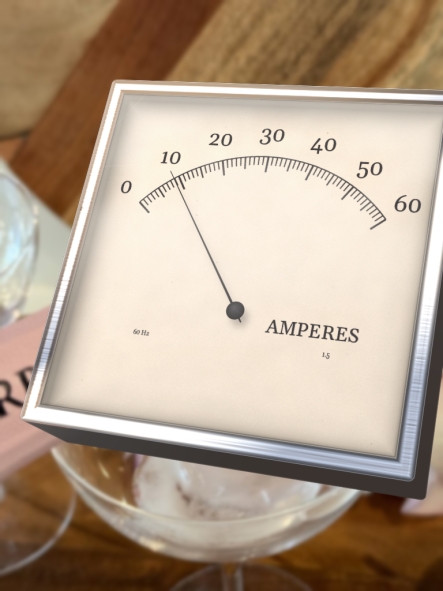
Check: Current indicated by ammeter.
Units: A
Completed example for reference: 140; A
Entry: 9; A
